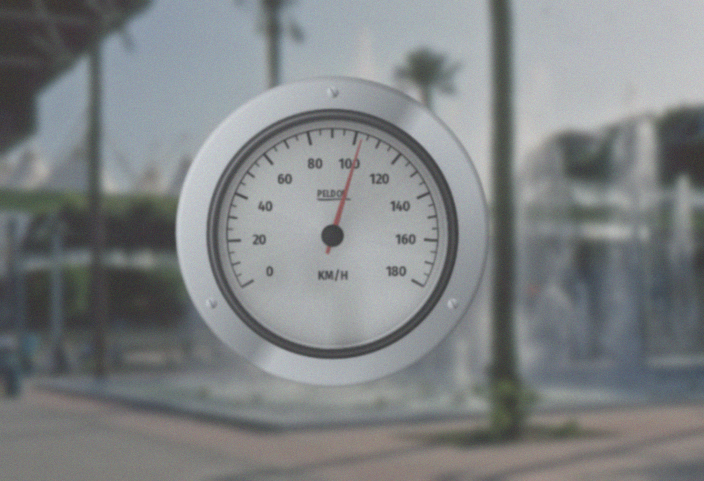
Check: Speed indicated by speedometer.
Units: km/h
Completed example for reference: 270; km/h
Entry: 102.5; km/h
